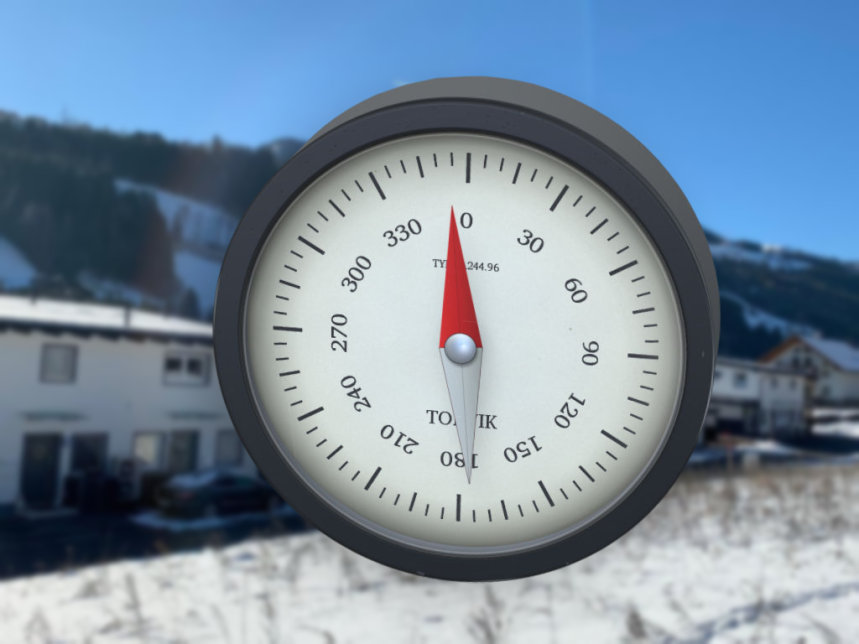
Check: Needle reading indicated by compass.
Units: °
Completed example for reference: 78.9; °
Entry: 355; °
